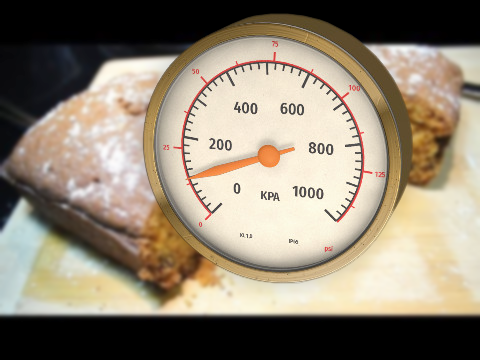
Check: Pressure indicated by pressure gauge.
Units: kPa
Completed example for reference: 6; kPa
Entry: 100; kPa
